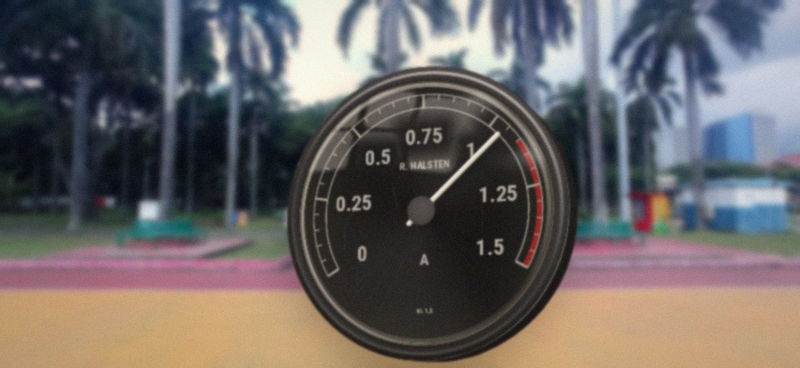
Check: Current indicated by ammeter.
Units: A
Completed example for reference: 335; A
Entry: 1.05; A
